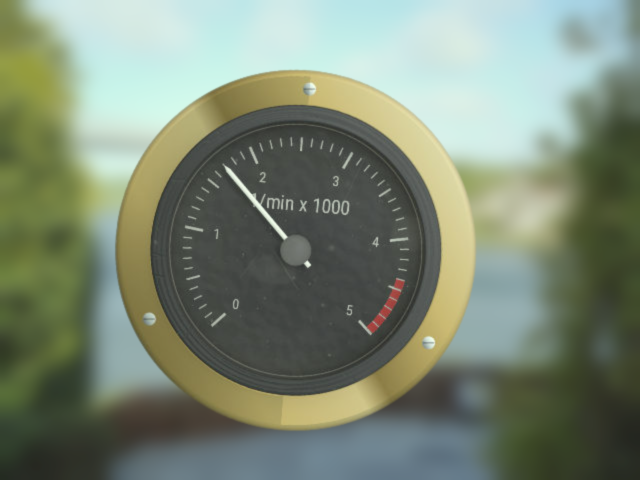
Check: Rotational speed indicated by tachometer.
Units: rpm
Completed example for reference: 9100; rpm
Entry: 1700; rpm
